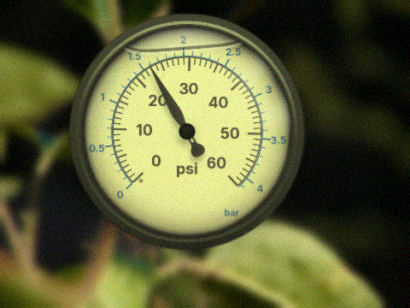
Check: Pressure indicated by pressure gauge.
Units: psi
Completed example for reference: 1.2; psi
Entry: 23; psi
